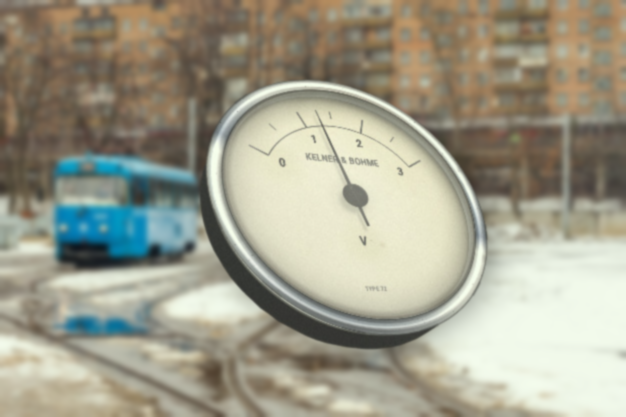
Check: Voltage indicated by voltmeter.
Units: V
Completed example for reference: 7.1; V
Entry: 1.25; V
